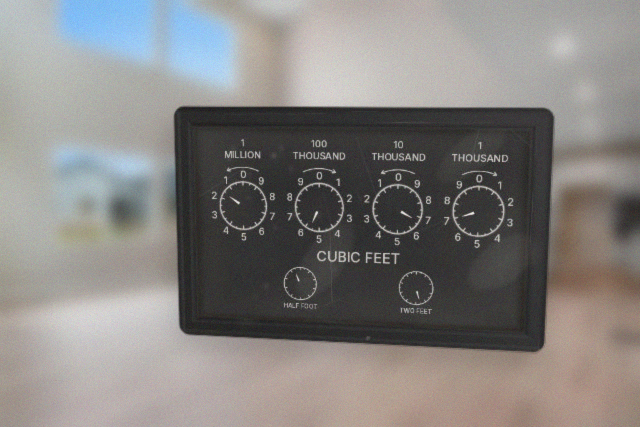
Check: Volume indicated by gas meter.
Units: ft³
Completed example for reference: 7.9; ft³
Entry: 156700; ft³
